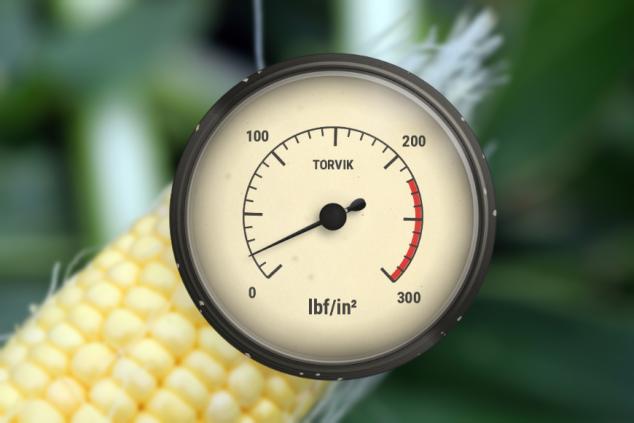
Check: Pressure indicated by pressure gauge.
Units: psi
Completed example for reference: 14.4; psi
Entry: 20; psi
